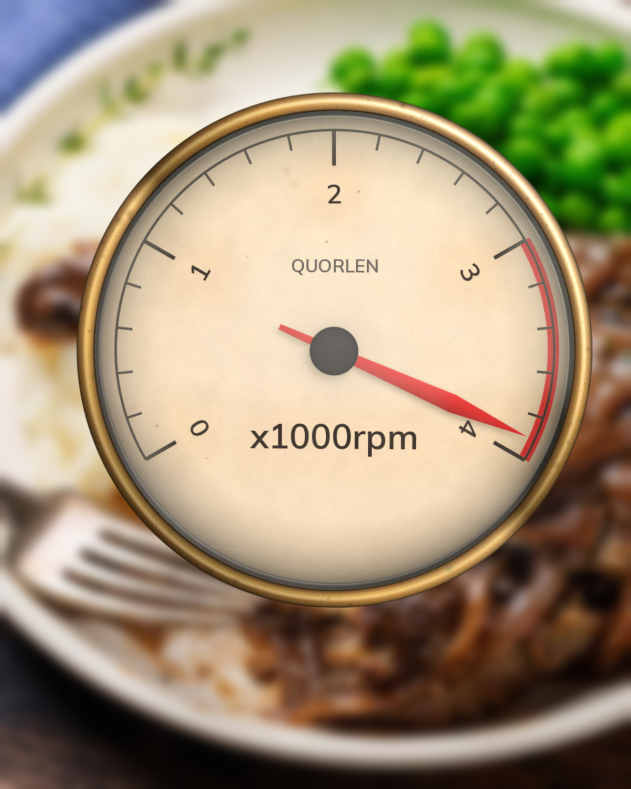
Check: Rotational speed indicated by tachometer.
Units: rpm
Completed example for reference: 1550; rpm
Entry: 3900; rpm
